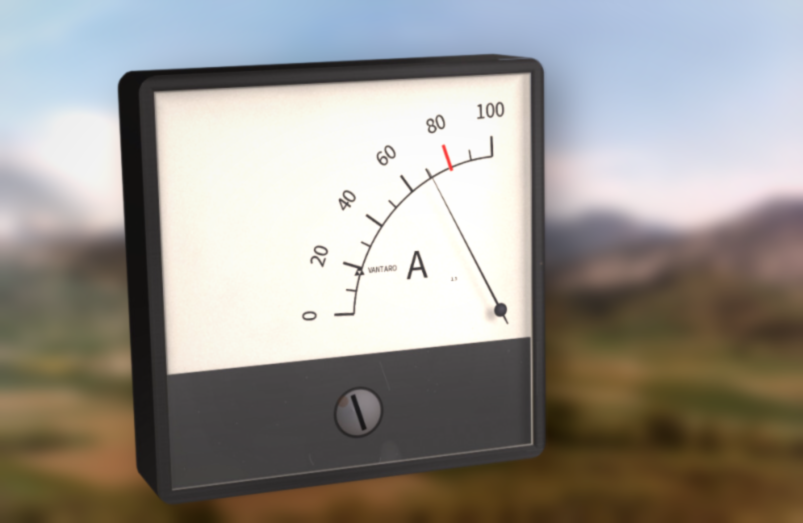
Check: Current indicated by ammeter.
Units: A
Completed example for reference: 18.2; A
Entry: 70; A
